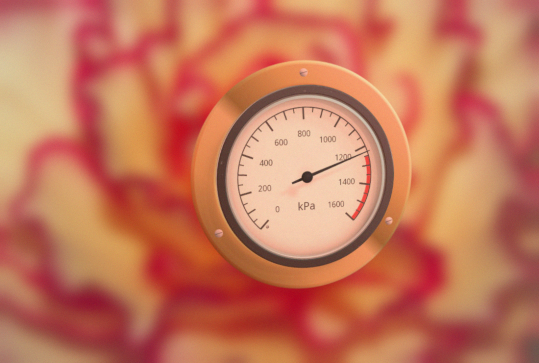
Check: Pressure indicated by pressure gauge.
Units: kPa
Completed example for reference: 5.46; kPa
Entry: 1225; kPa
